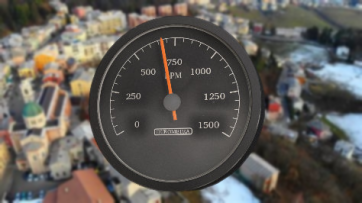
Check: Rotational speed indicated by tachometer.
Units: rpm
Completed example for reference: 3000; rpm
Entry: 675; rpm
